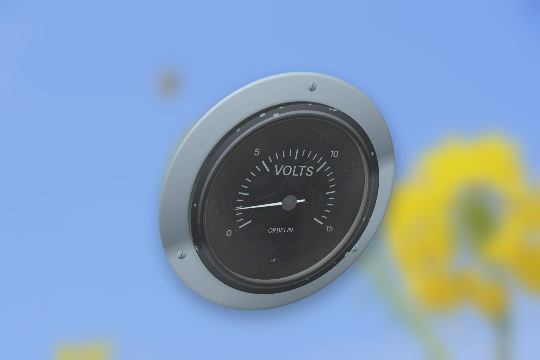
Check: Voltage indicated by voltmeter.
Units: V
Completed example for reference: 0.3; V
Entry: 1.5; V
